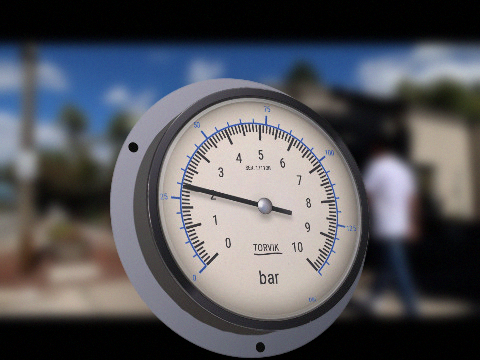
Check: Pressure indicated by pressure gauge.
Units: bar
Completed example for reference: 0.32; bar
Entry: 2; bar
